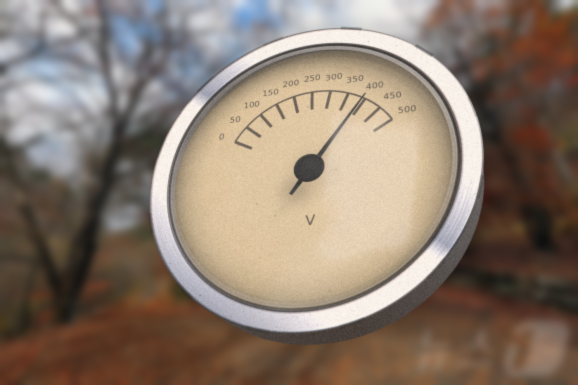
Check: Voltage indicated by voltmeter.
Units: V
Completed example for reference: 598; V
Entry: 400; V
